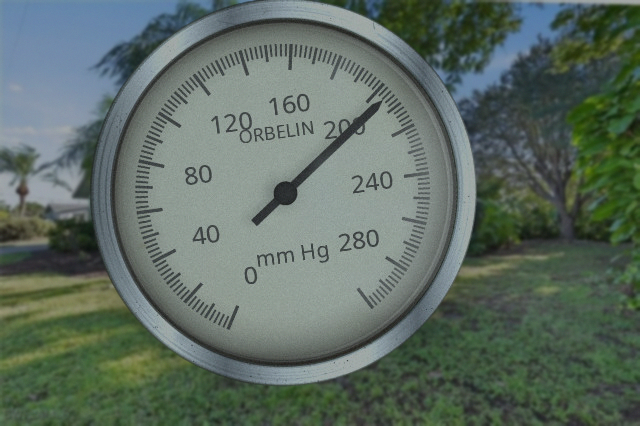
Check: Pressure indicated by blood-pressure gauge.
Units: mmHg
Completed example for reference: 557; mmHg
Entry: 204; mmHg
